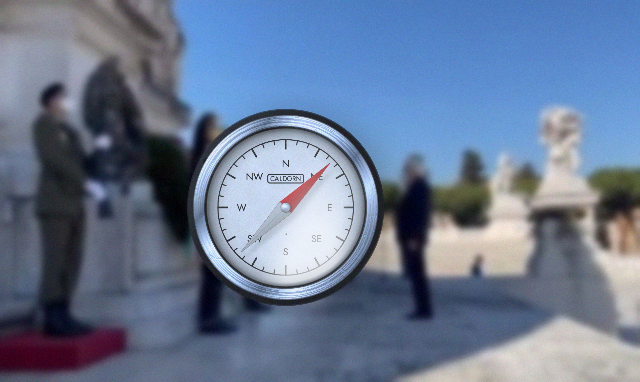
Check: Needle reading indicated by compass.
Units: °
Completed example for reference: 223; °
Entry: 45; °
